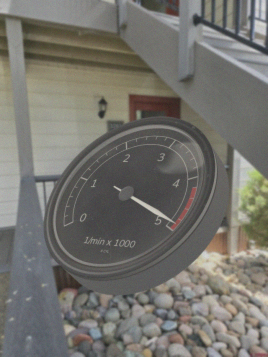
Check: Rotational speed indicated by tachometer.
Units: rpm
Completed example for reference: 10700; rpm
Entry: 4900; rpm
